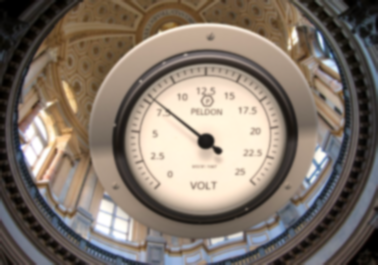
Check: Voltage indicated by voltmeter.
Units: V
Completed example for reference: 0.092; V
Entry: 8; V
